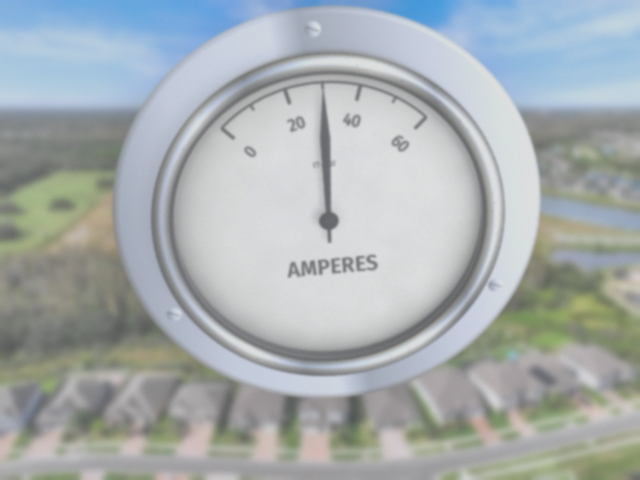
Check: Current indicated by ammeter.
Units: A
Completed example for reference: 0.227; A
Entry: 30; A
